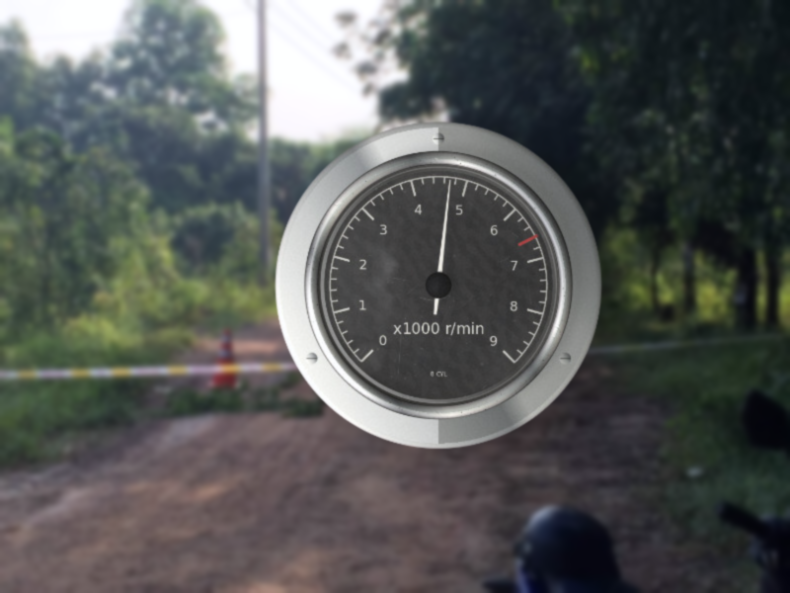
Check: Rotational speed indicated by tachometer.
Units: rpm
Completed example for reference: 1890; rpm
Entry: 4700; rpm
